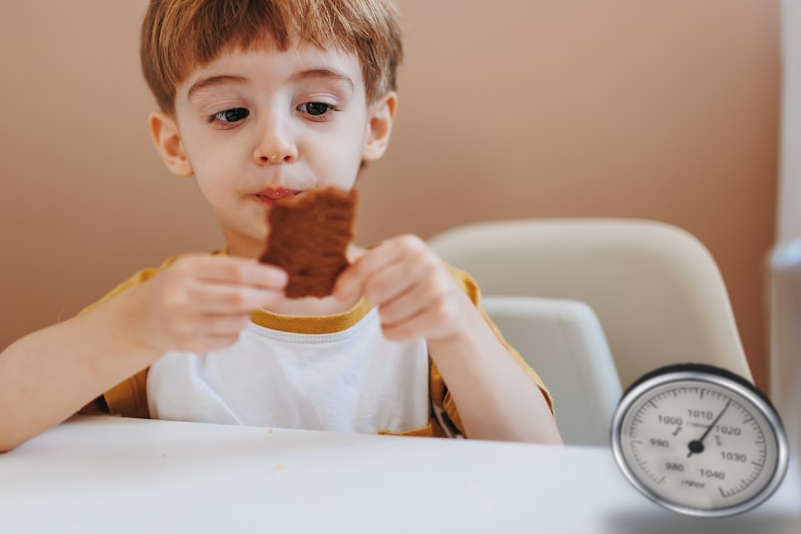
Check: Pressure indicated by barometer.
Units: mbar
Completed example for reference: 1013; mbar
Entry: 1015; mbar
